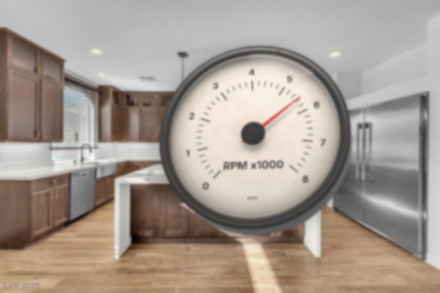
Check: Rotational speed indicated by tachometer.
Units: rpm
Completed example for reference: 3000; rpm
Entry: 5600; rpm
